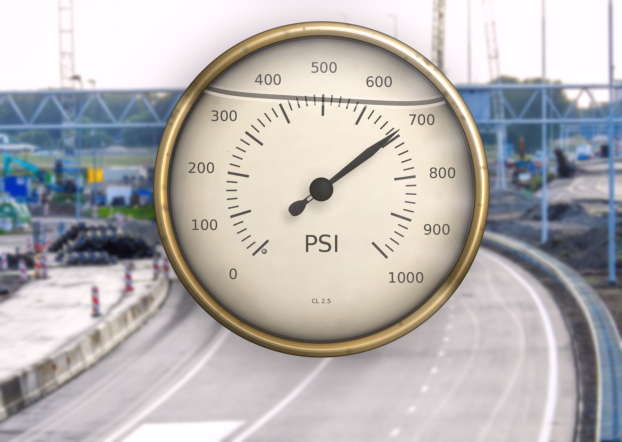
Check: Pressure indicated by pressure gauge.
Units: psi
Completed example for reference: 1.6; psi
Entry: 690; psi
